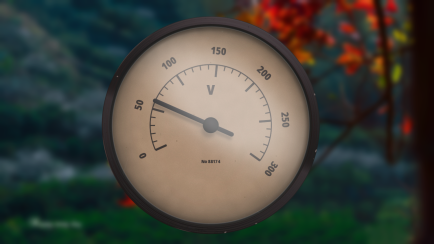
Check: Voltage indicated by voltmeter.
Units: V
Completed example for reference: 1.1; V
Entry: 60; V
